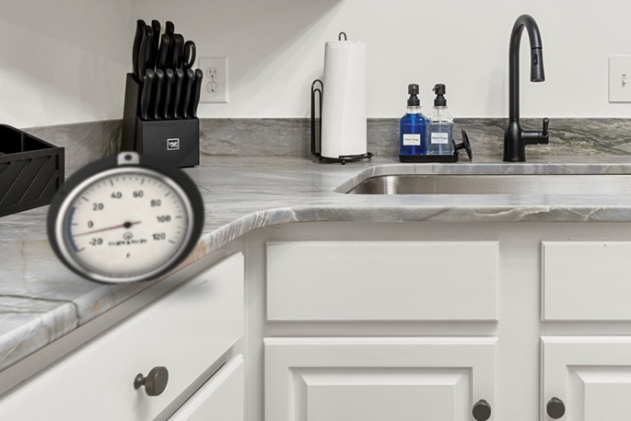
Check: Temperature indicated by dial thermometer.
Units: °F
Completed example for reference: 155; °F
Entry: -8; °F
